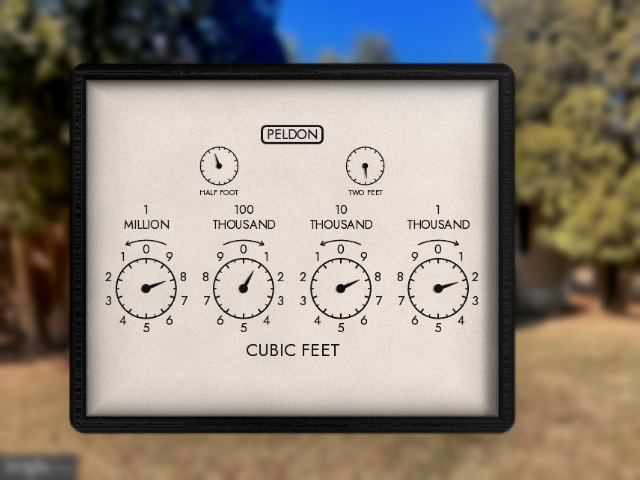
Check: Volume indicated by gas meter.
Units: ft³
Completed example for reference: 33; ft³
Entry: 808200; ft³
